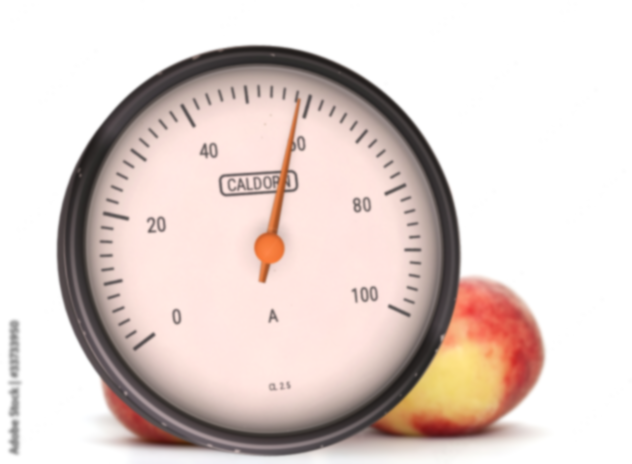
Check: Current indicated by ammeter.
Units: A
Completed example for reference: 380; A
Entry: 58; A
